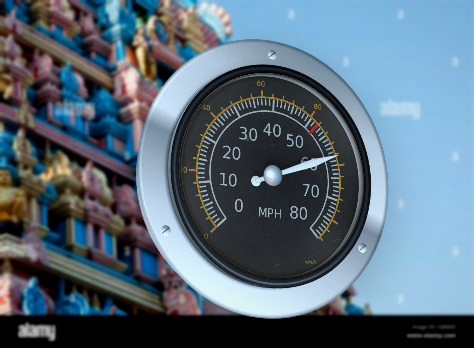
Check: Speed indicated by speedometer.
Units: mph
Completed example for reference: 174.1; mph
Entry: 60; mph
